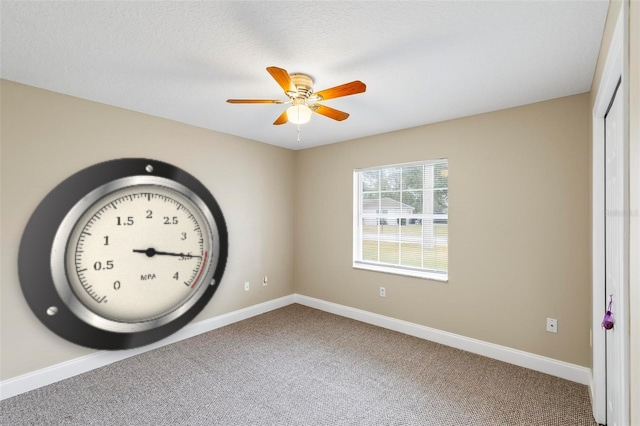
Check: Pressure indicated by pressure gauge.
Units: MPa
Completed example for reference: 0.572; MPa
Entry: 3.5; MPa
